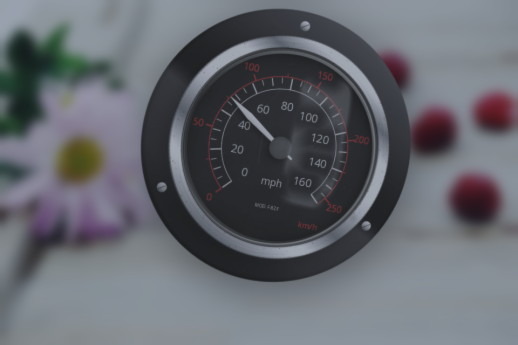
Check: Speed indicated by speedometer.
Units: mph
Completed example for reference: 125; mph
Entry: 47.5; mph
